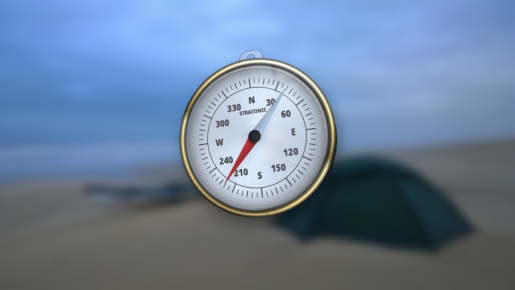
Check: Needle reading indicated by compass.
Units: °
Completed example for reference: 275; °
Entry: 220; °
